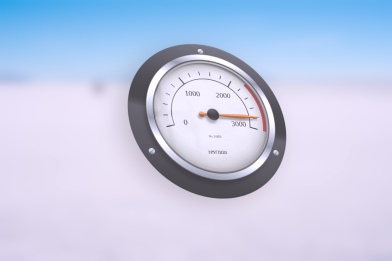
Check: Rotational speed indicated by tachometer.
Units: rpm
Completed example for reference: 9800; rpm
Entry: 2800; rpm
